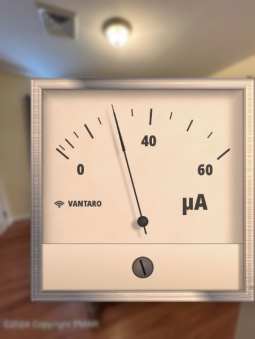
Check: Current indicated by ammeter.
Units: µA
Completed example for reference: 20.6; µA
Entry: 30; µA
